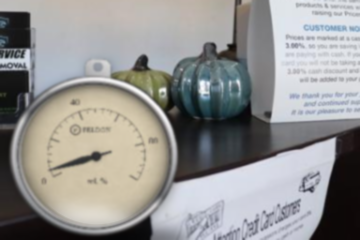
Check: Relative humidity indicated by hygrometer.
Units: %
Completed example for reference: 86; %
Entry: 4; %
